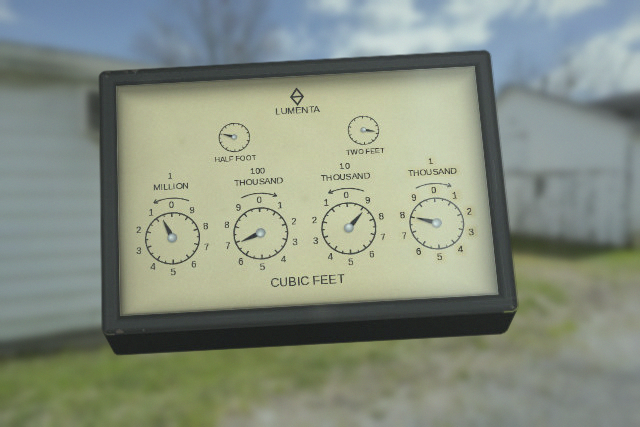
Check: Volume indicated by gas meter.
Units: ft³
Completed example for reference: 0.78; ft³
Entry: 68800; ft³
